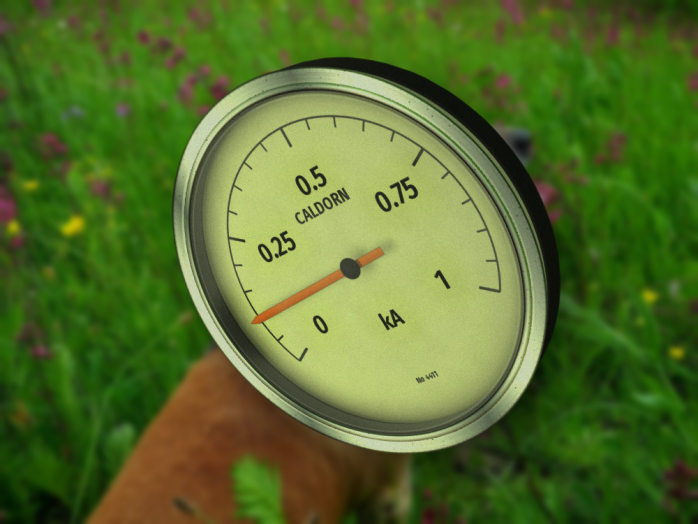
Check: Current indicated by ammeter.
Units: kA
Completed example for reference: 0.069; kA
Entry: 0.1; kA
